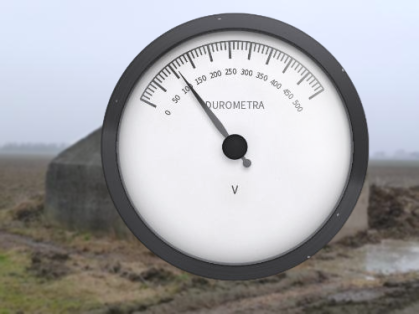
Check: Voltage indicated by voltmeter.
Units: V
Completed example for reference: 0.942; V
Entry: 110; V
